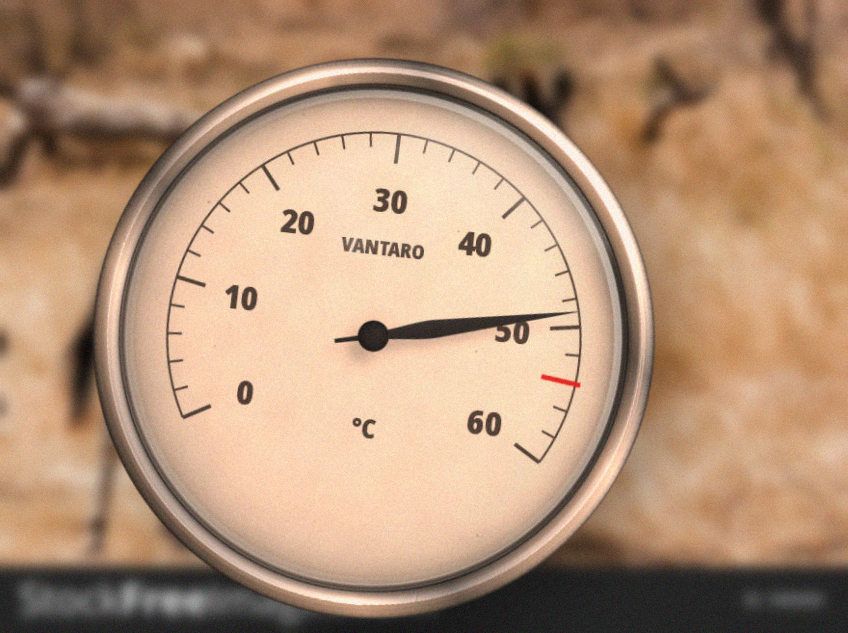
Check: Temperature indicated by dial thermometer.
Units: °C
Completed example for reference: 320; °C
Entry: 49; °C
